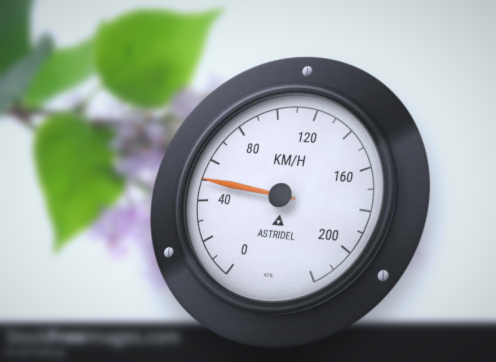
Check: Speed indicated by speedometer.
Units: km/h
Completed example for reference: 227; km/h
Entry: 50; km/h
